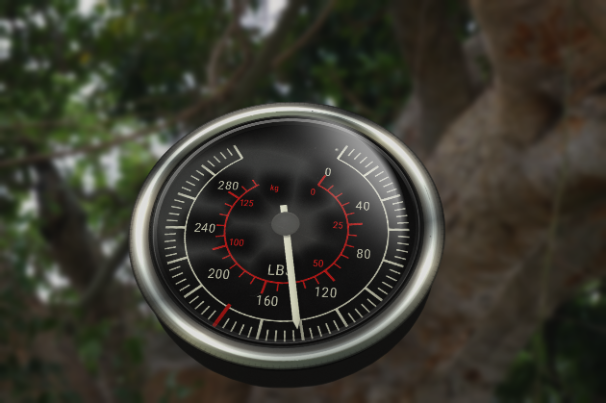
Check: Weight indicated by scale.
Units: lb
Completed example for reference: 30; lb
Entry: 142; lb
